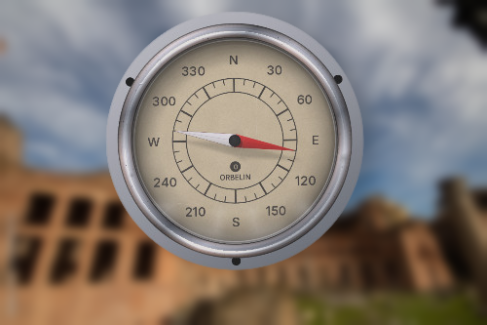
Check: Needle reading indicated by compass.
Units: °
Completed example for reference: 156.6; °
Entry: 100; °
